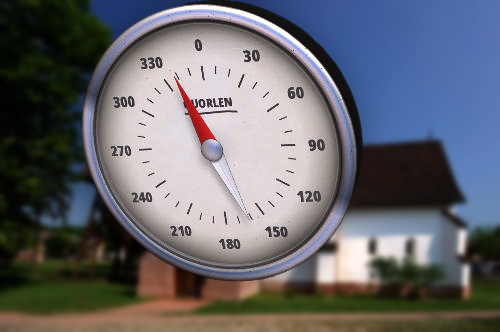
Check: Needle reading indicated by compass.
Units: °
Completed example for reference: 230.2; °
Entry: 340; °
